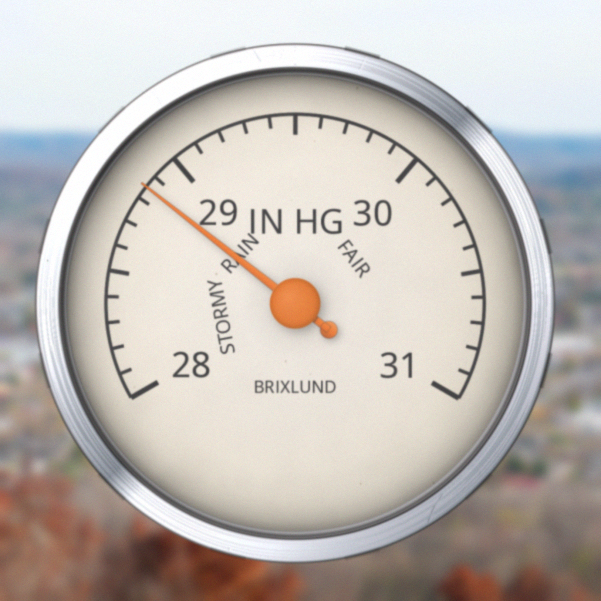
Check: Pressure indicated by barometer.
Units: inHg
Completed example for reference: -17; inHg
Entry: 28.85; inHg
